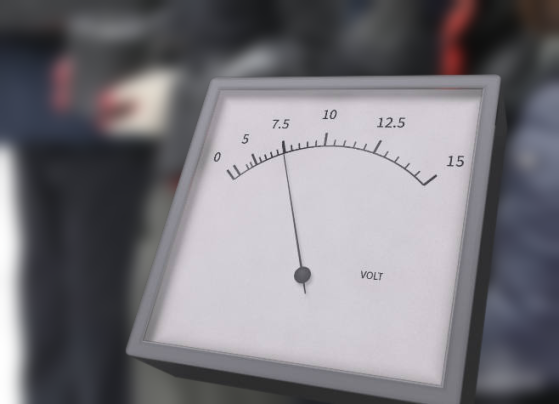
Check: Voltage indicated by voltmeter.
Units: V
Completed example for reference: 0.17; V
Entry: 7.5; V
